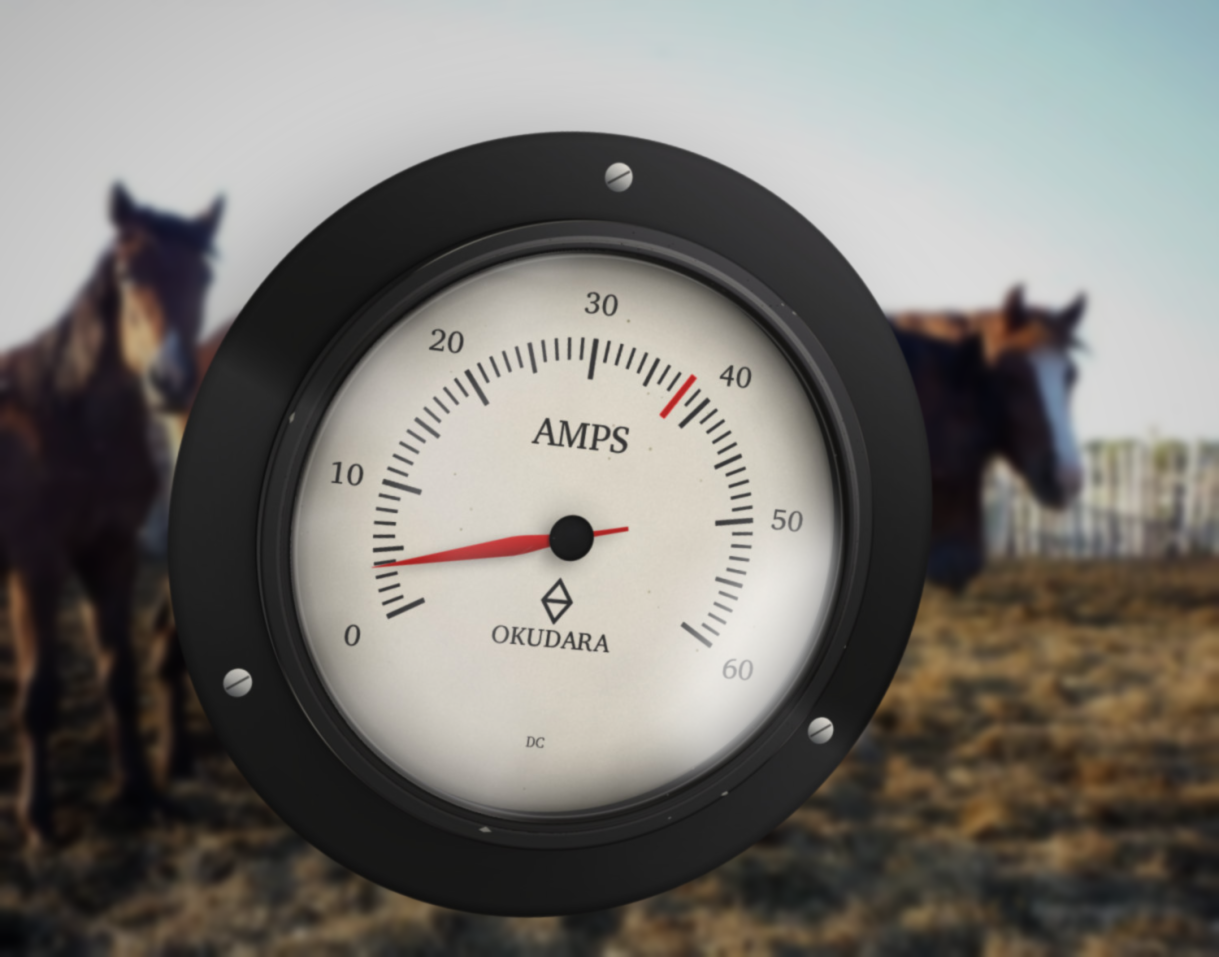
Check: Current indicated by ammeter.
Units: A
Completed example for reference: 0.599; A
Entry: 4; A
